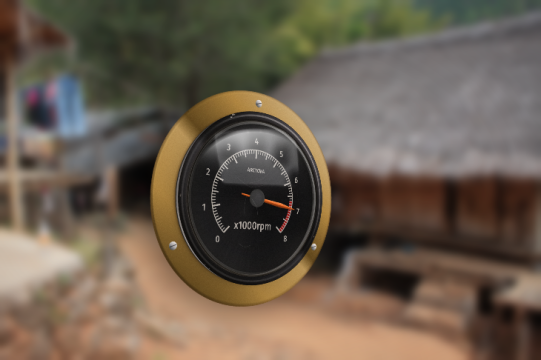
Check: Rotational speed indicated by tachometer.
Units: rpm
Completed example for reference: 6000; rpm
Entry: 7000; rpm
